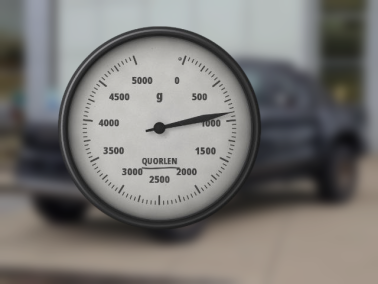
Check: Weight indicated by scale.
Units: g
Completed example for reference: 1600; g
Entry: 900; g
